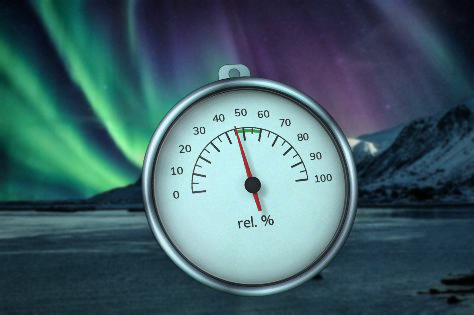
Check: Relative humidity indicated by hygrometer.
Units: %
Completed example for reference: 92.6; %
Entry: 45; %
